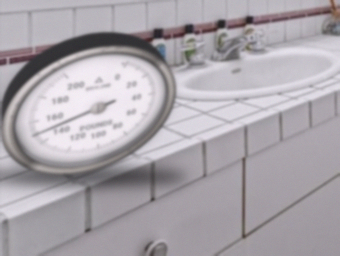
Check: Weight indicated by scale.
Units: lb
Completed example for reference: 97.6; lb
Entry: 150; lb
